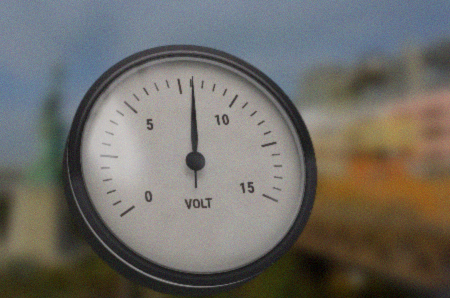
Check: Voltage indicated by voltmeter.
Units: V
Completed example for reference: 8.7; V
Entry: 8; V
